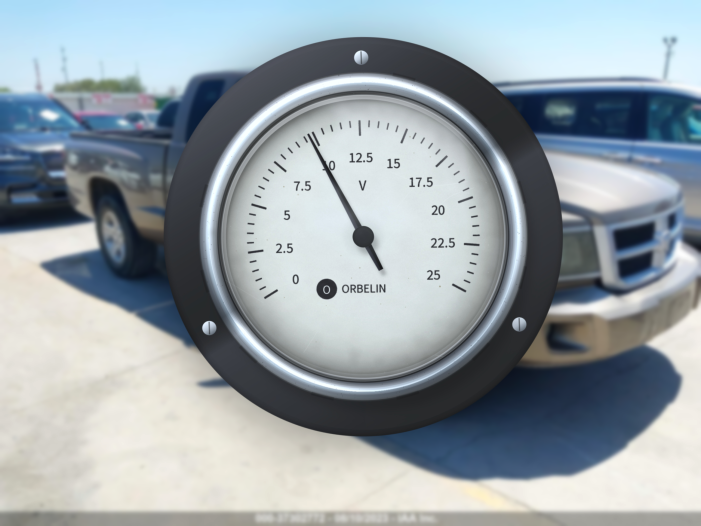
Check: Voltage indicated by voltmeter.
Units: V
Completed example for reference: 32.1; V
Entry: 9.75; V
